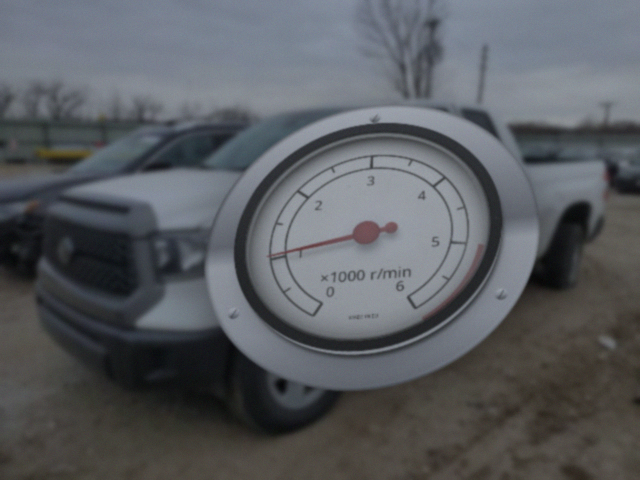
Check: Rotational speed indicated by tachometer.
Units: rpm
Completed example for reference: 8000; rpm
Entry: 1000; rpm
